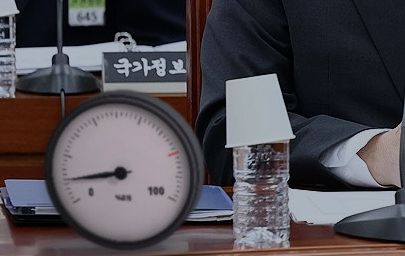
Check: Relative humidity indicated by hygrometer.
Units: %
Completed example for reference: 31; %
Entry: 10; %
